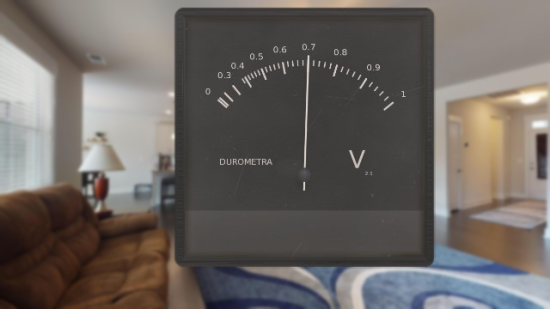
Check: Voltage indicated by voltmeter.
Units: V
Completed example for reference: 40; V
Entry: 0.7; V
